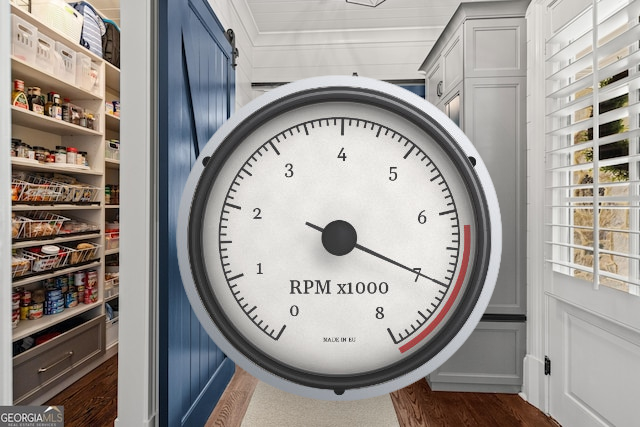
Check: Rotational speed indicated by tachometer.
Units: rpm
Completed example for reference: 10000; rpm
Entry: 7000; rpm
